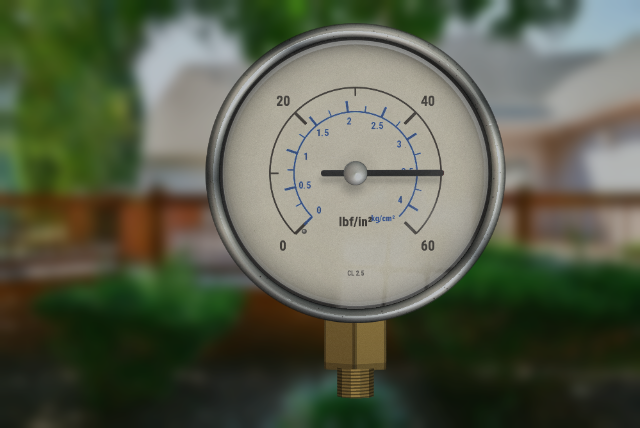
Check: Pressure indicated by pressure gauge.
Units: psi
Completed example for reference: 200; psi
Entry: 50; psi
